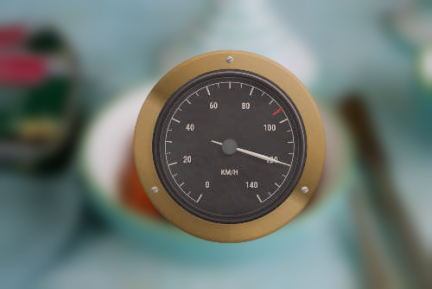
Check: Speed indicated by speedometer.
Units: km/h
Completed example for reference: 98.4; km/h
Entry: 120; km/h
